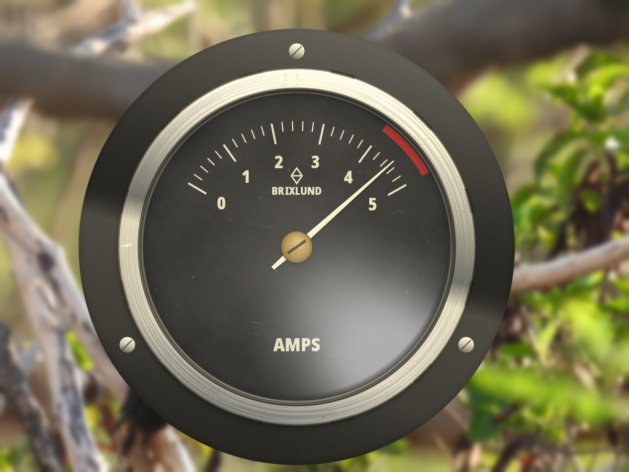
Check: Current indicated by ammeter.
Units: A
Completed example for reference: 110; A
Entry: 4.5; A
